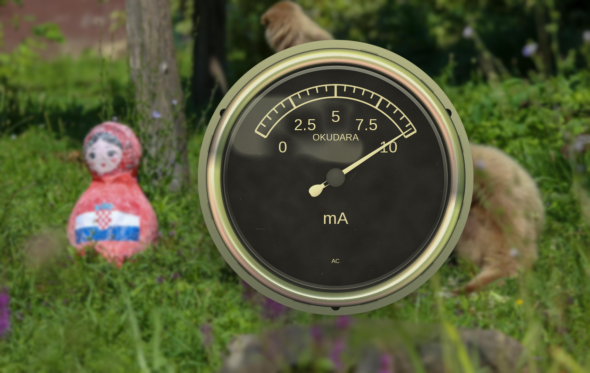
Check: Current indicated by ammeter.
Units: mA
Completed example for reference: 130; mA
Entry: 9.75; mA
